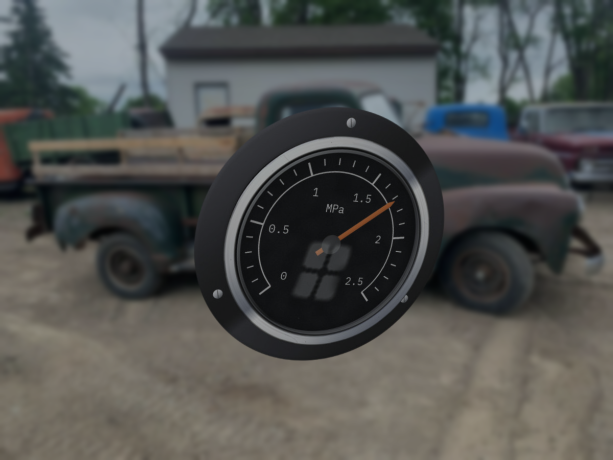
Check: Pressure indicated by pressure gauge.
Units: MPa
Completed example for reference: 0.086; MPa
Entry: 1.7; MPa
